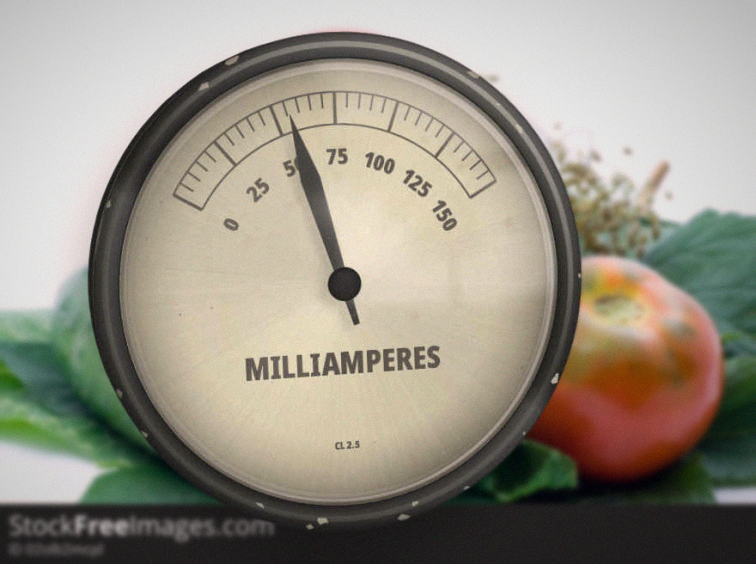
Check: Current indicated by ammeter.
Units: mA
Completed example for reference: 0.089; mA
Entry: 55; mA
